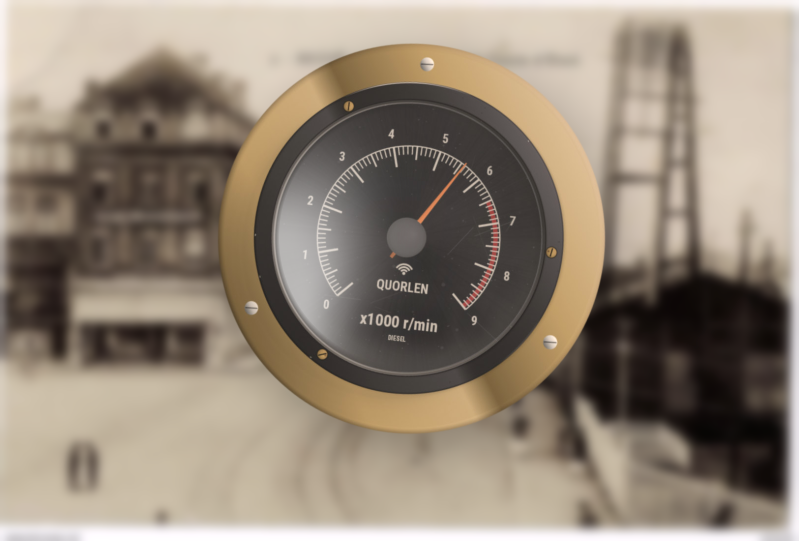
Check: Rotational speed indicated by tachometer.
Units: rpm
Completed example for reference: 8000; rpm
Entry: 5600; rpm
